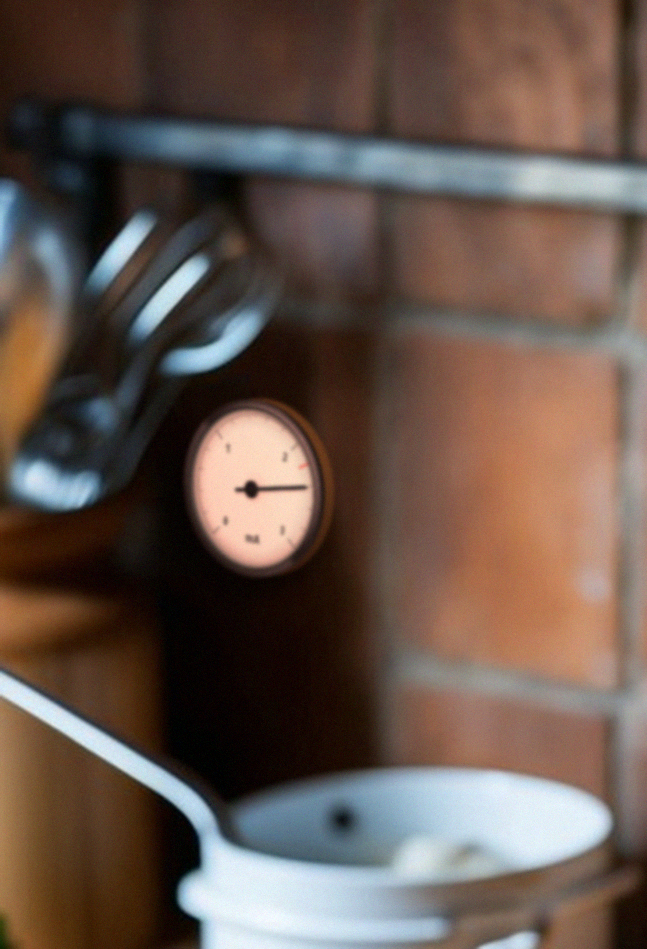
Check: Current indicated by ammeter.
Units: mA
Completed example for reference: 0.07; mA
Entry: 2.4; mA
